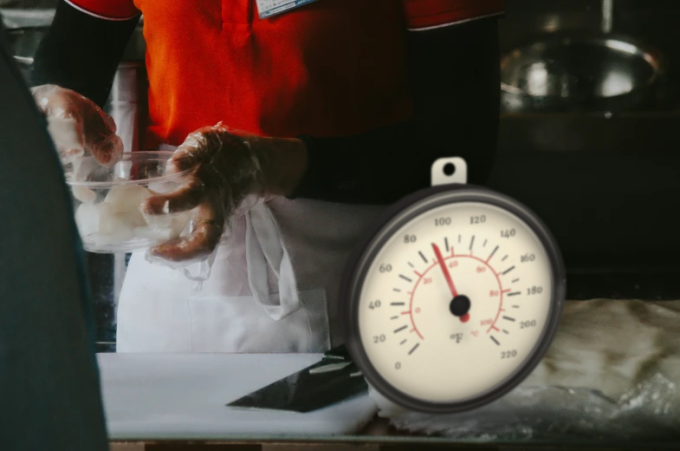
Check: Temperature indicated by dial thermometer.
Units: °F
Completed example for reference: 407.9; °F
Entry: 90; °F
